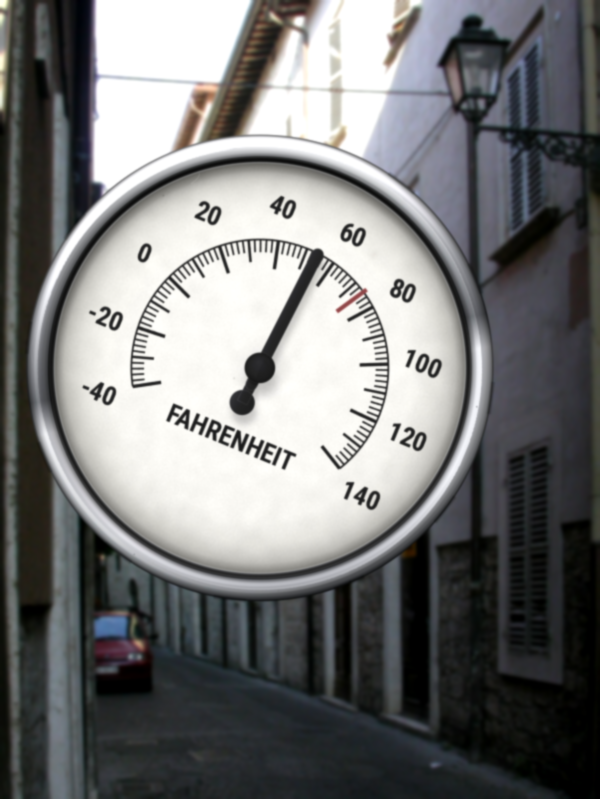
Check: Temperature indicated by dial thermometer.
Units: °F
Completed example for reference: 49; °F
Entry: 54; °F
